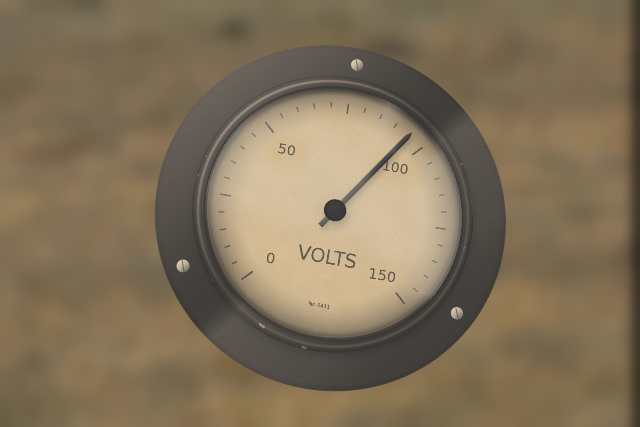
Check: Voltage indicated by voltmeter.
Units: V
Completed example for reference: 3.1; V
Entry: 95; V
